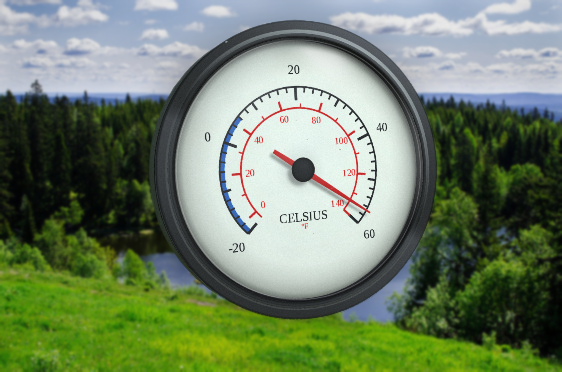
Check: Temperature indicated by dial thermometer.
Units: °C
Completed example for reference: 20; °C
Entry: 57; °C
